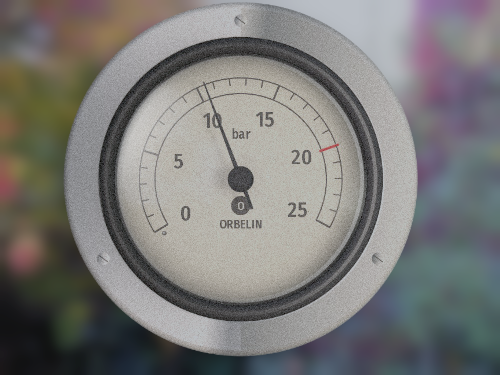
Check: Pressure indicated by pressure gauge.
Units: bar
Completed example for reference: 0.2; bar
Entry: 10.5; bar
